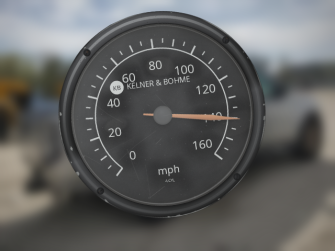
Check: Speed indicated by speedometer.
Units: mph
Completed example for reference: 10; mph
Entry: 140; mph
